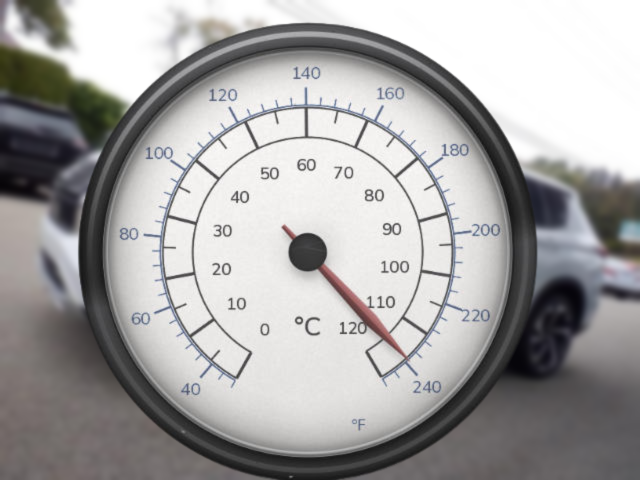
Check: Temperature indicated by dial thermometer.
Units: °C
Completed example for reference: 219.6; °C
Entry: 115; °C
